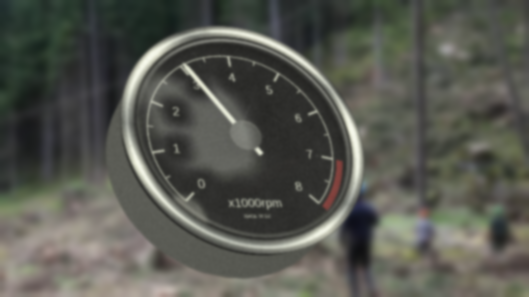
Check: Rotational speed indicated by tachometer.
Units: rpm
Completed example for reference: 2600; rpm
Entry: 3000; rpm
